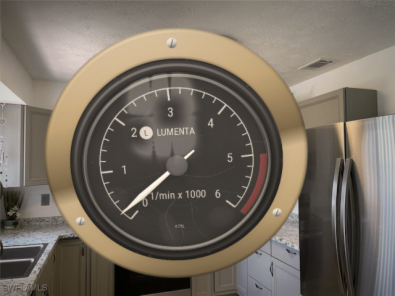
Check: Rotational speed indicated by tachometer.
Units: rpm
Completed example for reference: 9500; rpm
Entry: 200; rpm
